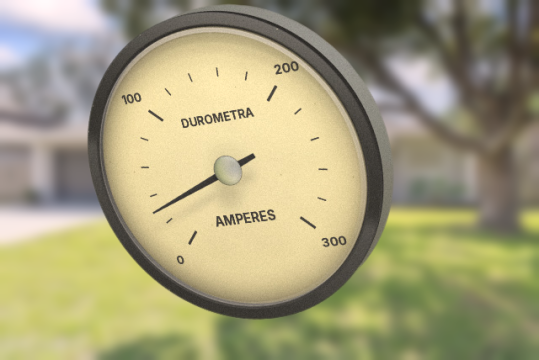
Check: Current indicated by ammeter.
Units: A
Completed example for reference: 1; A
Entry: 30; A
